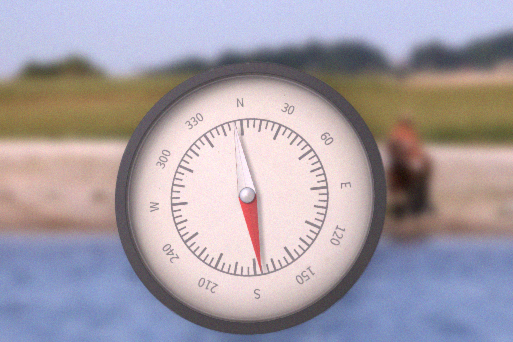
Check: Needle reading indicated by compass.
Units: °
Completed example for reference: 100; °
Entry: 175; °
